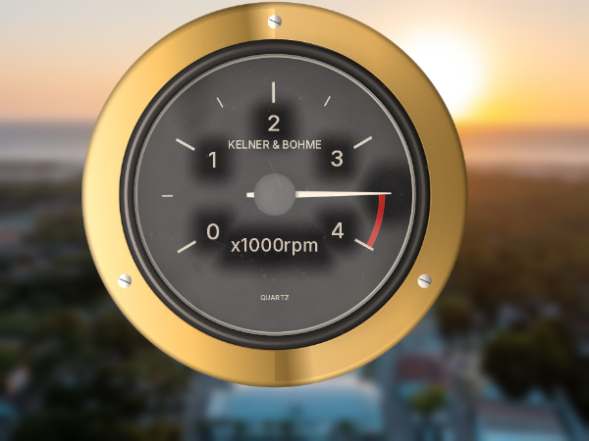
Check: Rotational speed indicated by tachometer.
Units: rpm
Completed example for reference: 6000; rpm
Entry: 3500; rpm
